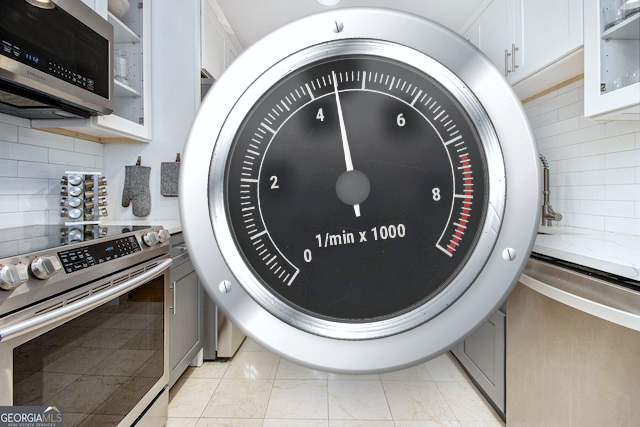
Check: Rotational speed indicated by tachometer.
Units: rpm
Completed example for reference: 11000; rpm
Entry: 4500; rpm
